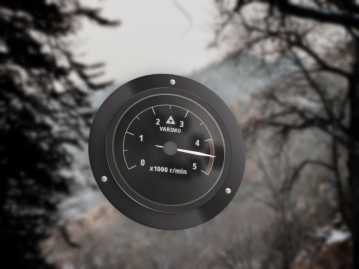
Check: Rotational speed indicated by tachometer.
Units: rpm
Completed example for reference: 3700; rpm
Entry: 4500; rpm
